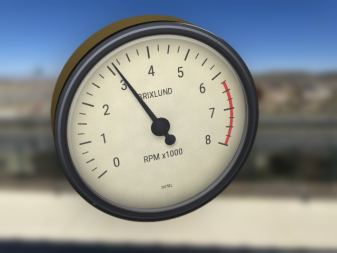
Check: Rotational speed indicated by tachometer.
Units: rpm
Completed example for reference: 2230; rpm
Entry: 3125; rpm
